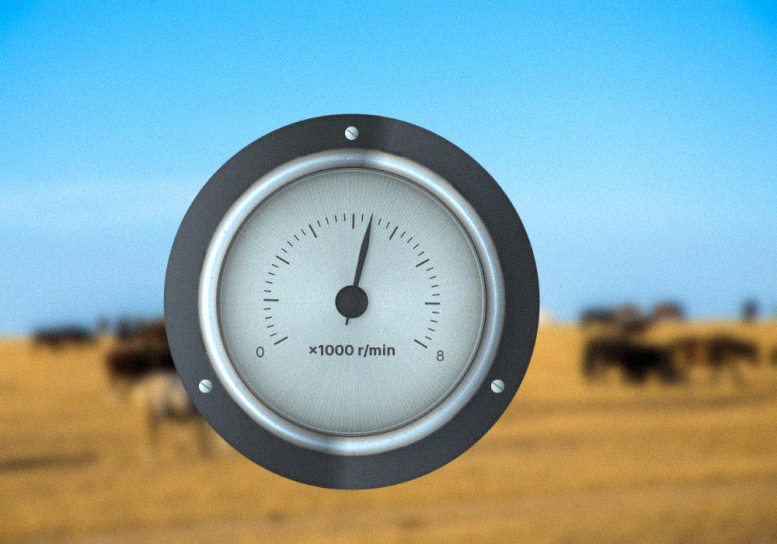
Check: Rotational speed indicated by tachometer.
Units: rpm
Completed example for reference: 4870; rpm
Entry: 4400; rpm
